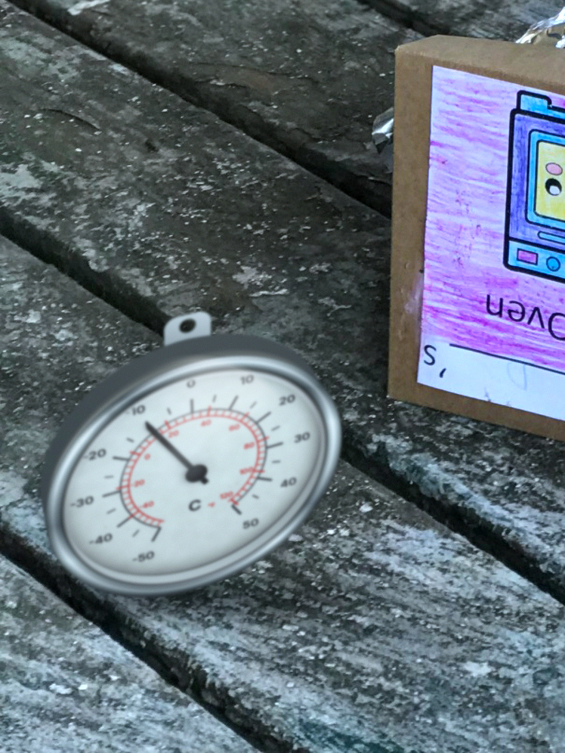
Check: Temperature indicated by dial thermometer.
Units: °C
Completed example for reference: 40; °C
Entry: -10; °C
